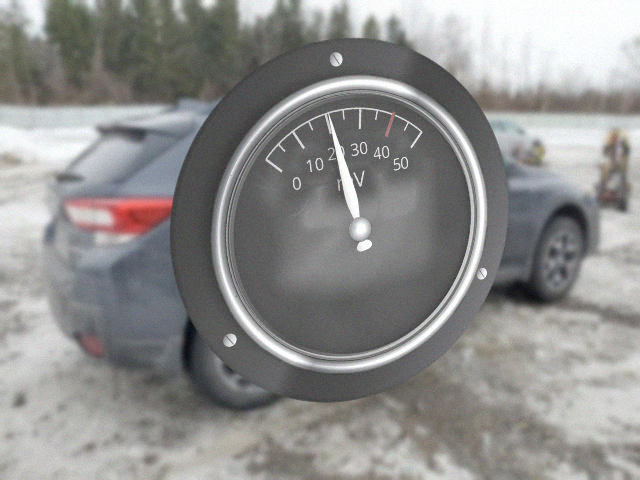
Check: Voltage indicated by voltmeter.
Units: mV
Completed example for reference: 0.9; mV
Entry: 20; mV
